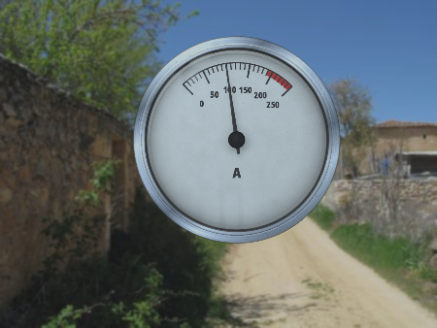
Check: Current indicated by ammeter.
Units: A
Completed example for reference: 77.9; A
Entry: 100; A
